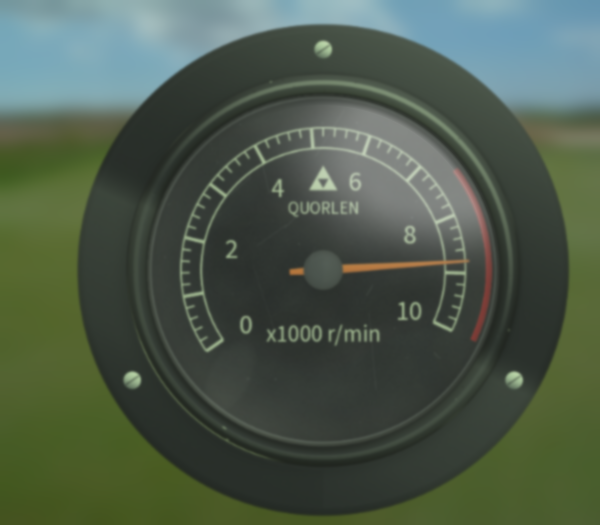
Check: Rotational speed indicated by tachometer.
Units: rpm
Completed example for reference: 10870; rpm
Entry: 8800; rpm
